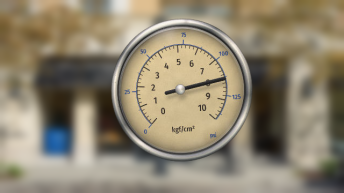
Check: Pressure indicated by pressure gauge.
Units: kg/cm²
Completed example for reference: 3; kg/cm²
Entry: 8; kg/cm²
